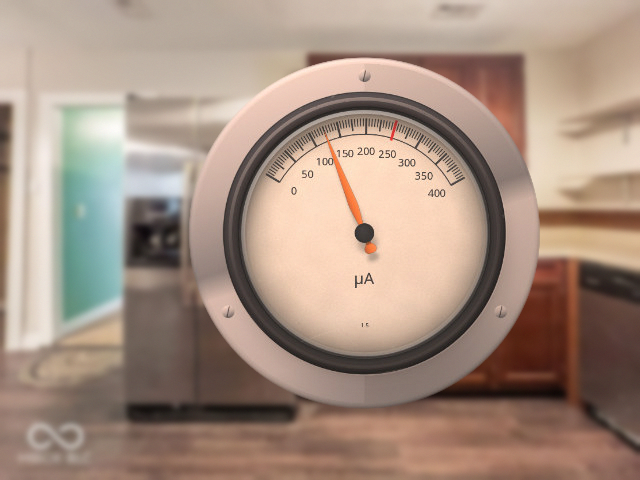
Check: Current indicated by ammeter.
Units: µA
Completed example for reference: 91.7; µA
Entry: 125; µA
